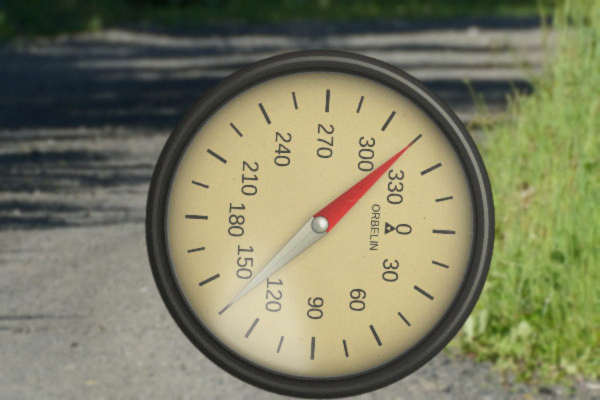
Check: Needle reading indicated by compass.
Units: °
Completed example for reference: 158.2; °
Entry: 315; °
